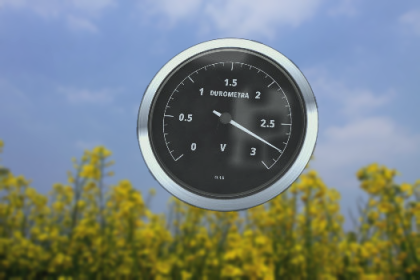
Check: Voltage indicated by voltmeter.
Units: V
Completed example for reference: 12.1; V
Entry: 2.8; V
